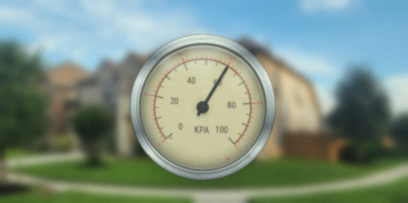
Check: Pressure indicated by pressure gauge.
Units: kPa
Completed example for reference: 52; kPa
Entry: 60; kPa
